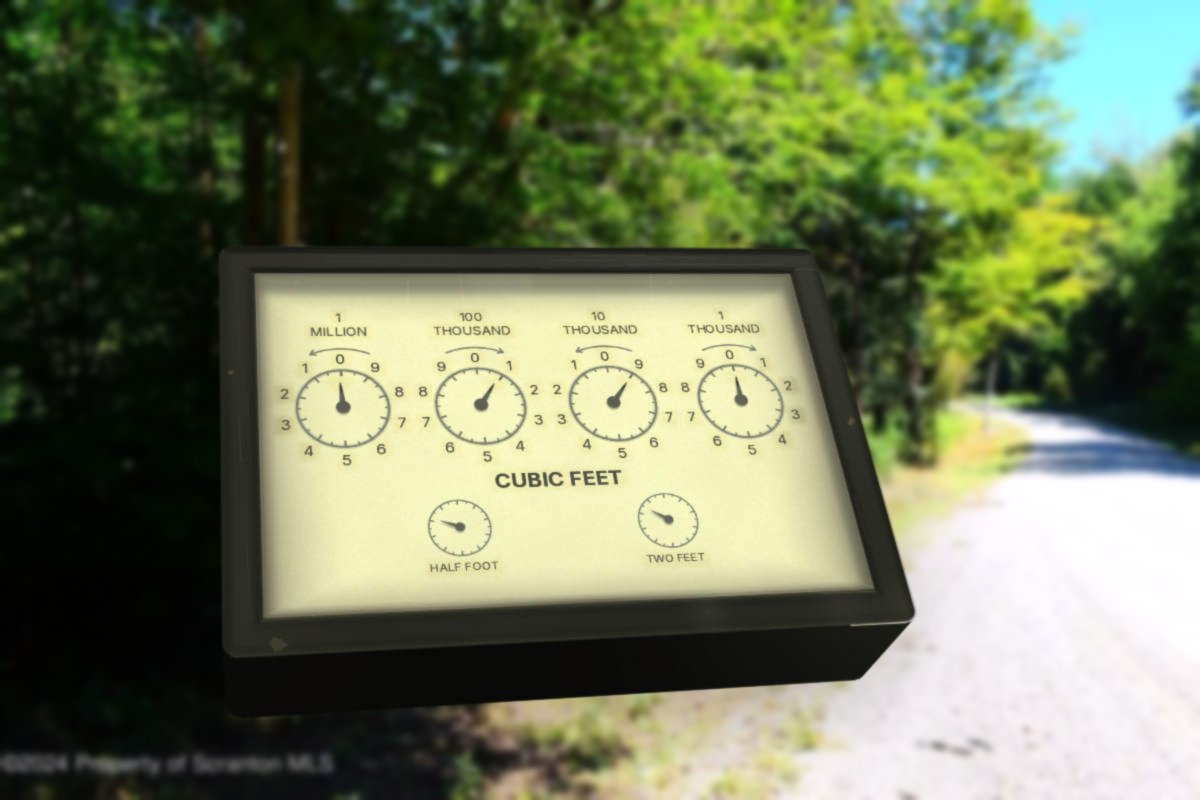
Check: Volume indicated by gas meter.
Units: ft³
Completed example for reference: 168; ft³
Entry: 9000; ft³
